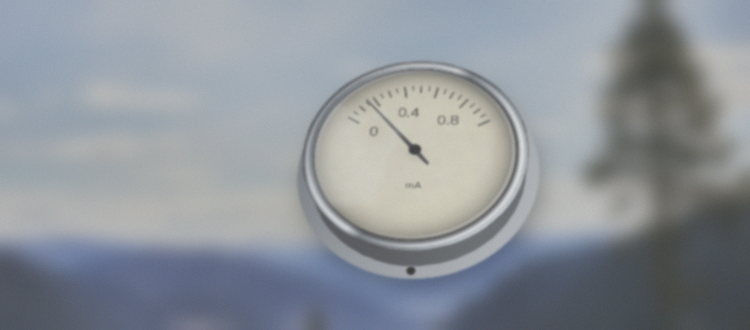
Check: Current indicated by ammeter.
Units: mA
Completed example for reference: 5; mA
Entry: 0.15; mA
